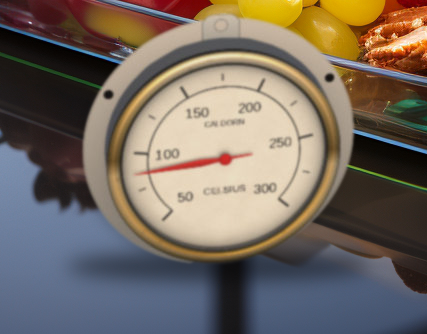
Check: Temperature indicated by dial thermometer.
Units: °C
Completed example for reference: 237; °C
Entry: 87.5; °C
